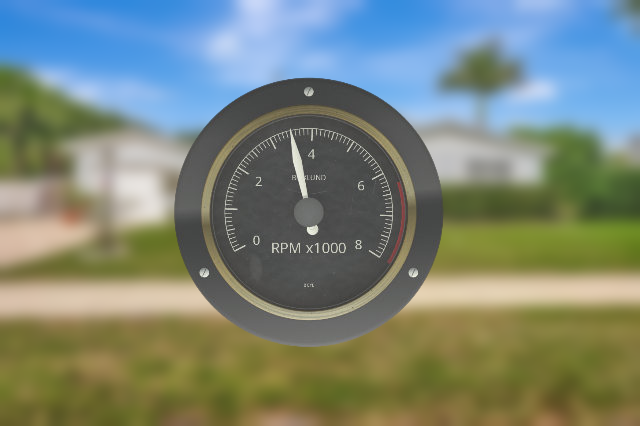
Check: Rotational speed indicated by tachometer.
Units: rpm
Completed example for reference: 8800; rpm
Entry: 3500; rpm
